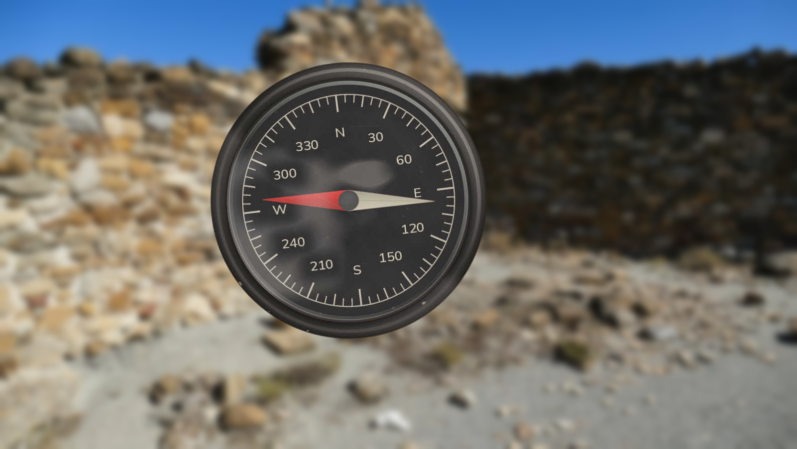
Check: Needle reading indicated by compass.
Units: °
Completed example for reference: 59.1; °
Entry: 277.5; °
